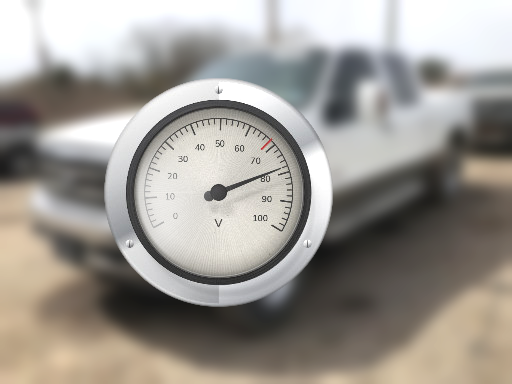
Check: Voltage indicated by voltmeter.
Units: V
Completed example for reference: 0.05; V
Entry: 78; V
